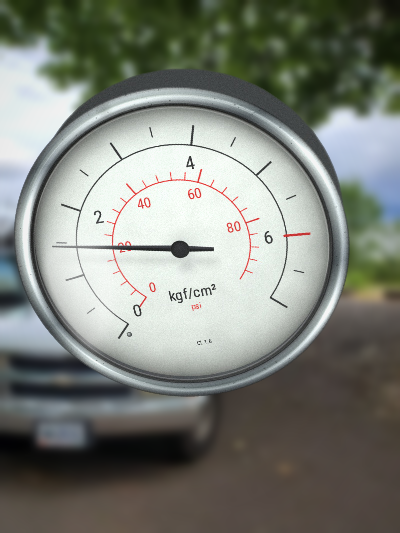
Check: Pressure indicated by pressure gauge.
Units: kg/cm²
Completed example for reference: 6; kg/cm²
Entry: 1.5; kg/cm²
